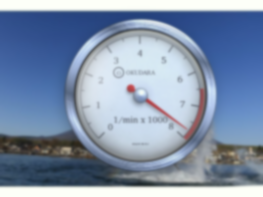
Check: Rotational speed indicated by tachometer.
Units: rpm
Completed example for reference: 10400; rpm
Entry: 7750; rpm
